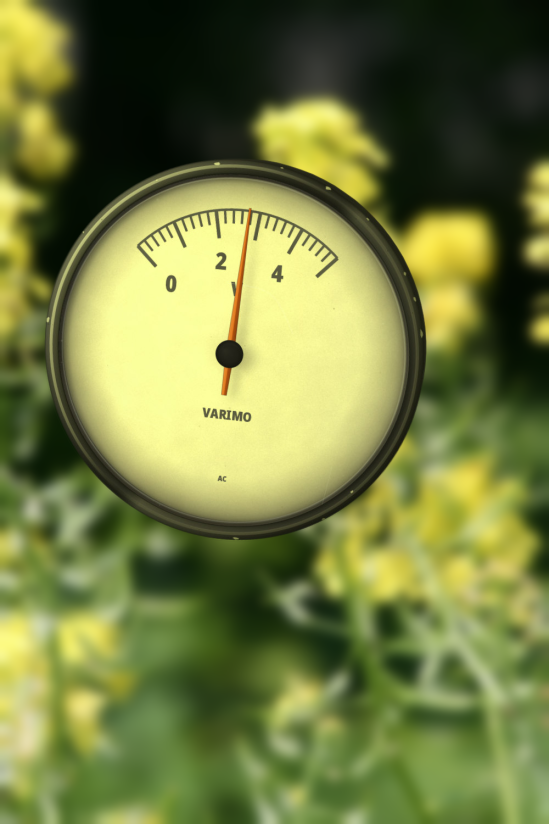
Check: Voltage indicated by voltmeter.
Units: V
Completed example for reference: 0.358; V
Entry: 2.8; V
